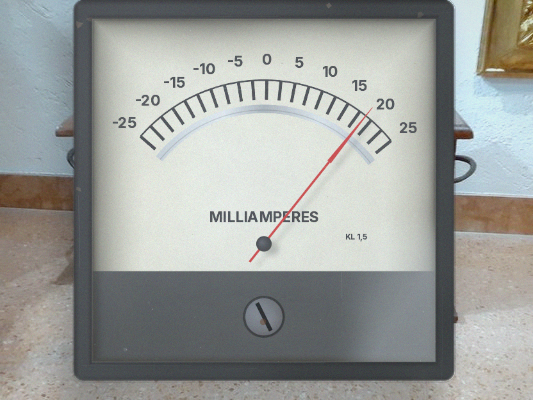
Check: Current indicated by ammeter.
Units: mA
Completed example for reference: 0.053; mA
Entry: 18.75; mA
